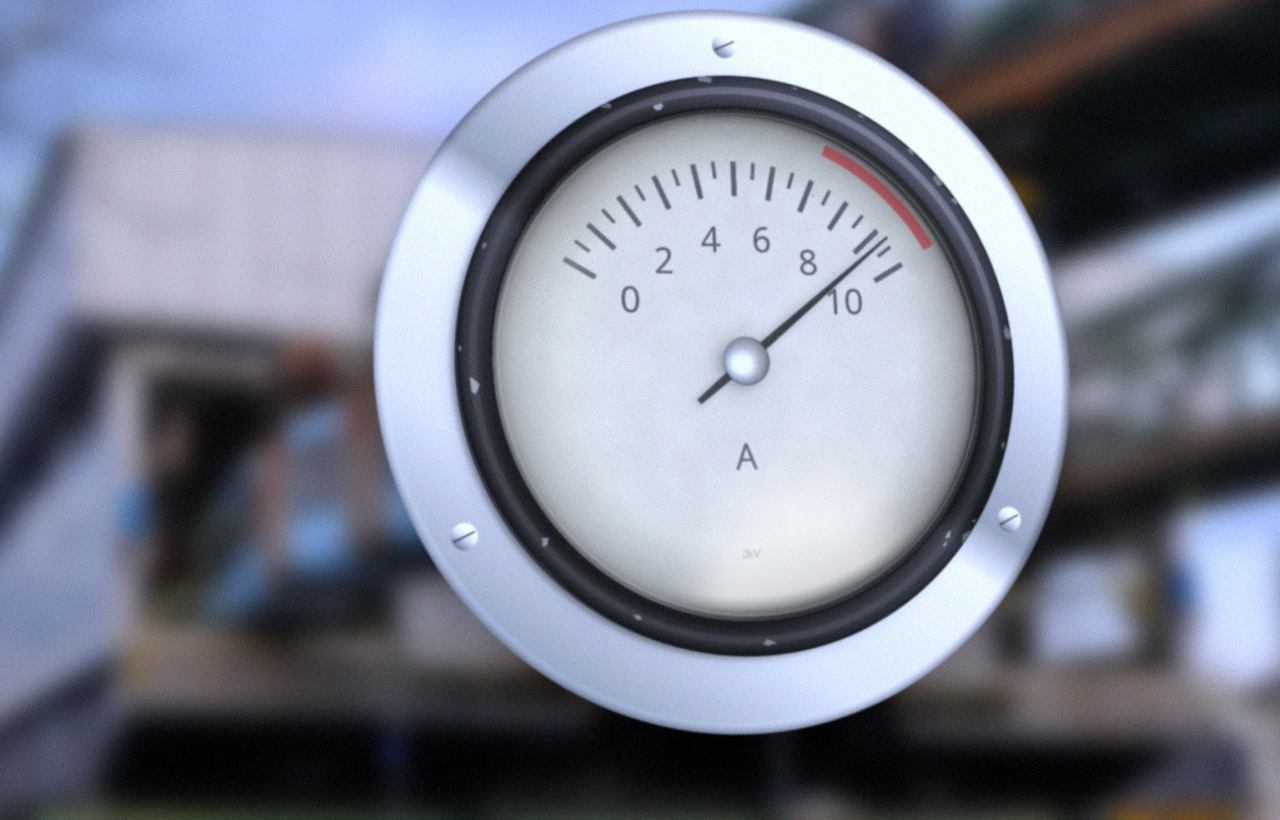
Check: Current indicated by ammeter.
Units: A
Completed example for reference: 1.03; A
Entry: 9.25; A
